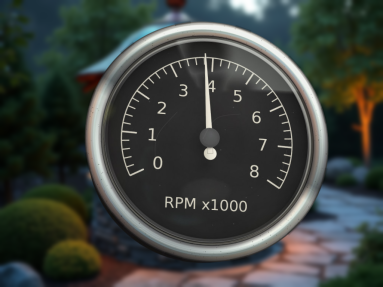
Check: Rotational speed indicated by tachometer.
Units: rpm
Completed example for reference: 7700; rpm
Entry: 3800; rpm
